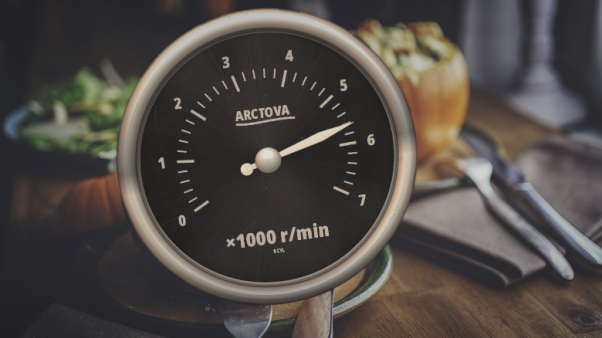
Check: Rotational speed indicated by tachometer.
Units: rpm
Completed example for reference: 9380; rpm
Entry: 5600; rpm
